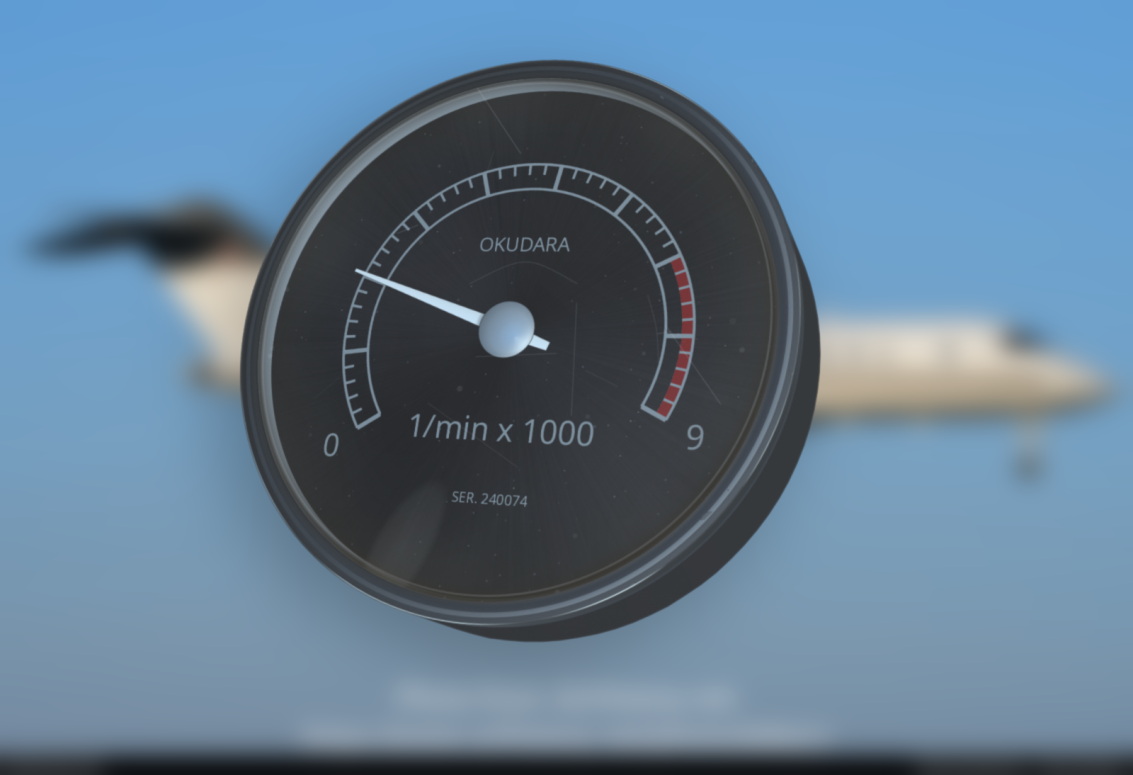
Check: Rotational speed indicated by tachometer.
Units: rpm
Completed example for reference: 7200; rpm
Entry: 2000; rpm
